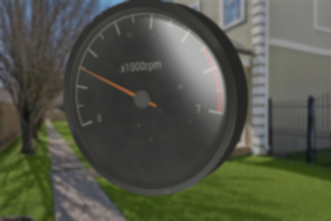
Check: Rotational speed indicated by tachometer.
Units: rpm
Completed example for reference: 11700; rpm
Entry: 1500; rpm
